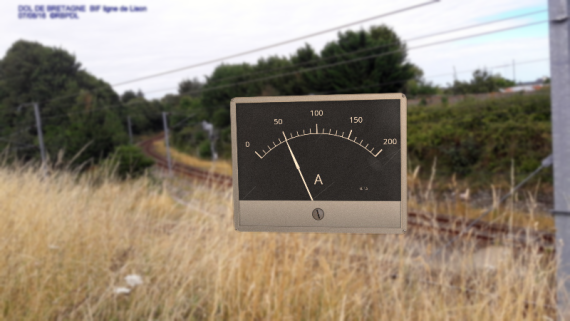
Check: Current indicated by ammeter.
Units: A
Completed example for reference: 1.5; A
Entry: 50; A
